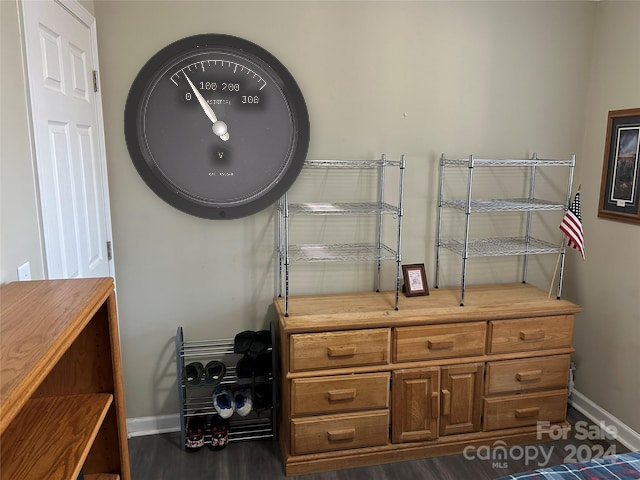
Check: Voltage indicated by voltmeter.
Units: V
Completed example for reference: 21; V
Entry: 40; V
